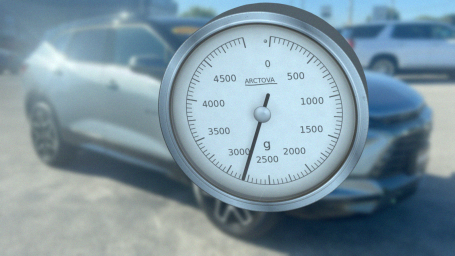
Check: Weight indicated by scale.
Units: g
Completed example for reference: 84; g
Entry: 2800; g
